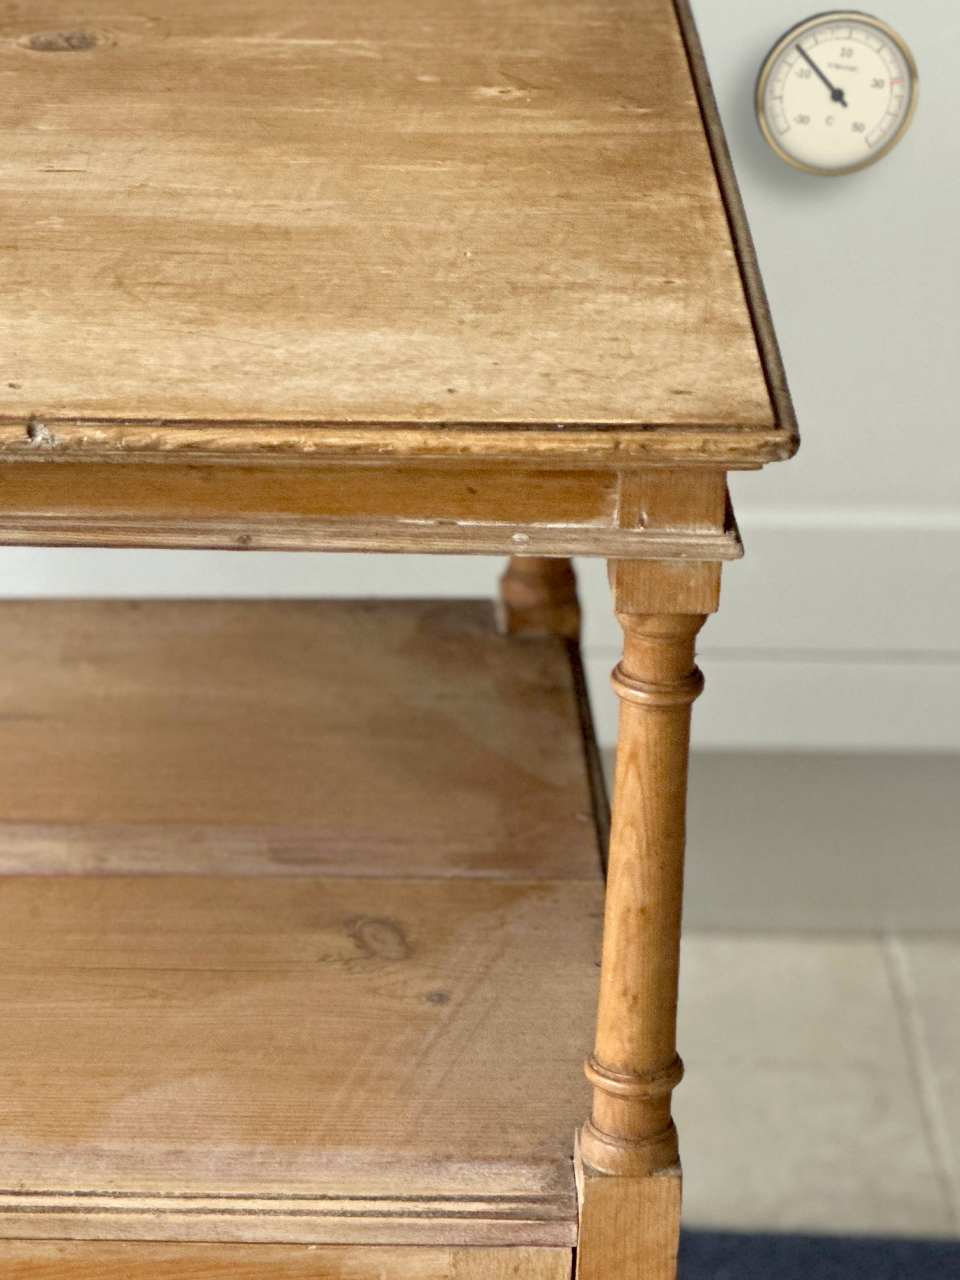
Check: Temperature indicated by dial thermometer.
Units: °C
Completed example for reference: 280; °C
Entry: -5; °C
